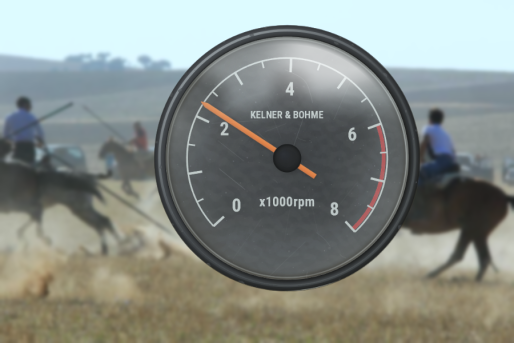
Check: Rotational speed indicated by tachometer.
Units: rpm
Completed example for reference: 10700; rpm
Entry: 2250; rpm
